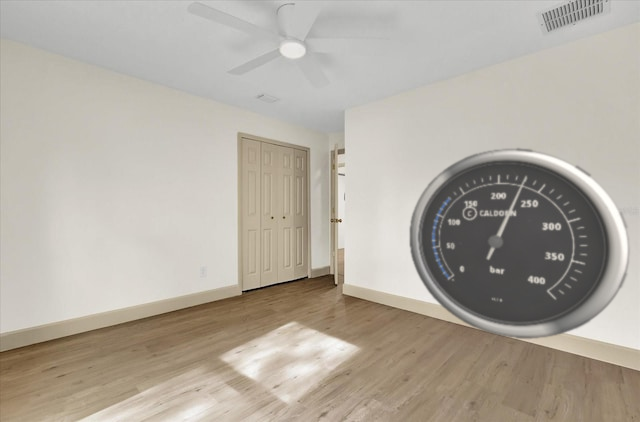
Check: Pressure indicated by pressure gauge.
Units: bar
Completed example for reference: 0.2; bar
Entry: 230; bar
